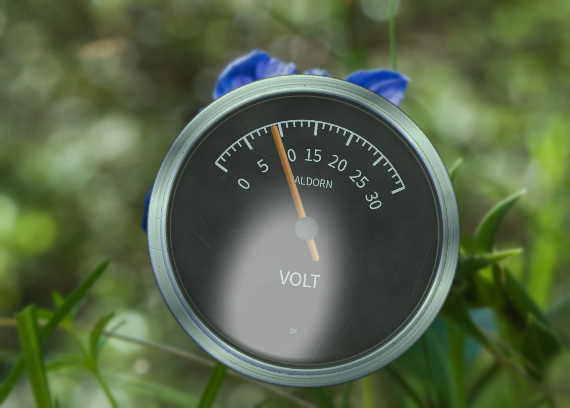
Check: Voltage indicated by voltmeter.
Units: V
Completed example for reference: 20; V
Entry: 9; V
